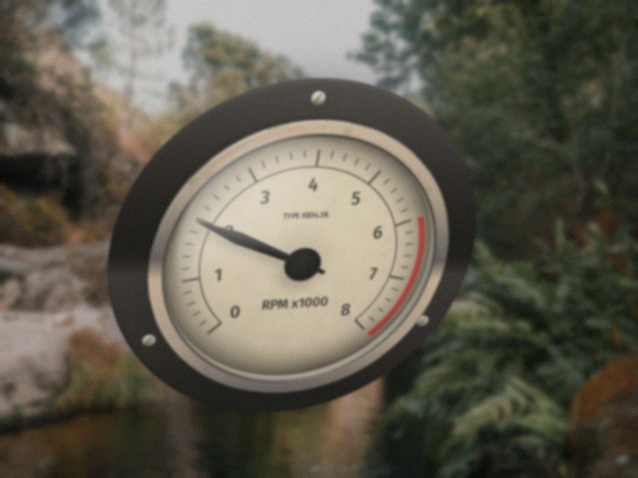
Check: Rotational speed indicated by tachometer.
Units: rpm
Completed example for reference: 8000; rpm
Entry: 2000; rpm
